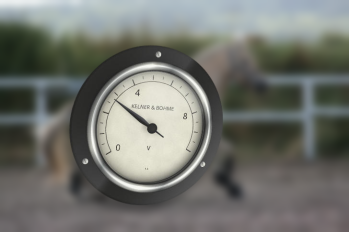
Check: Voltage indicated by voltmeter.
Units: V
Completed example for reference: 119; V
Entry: 2.75; V
